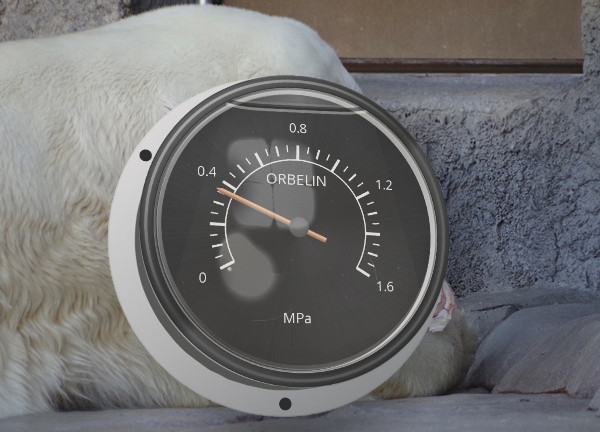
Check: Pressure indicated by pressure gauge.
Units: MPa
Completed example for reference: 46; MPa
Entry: 0.35; MPa
